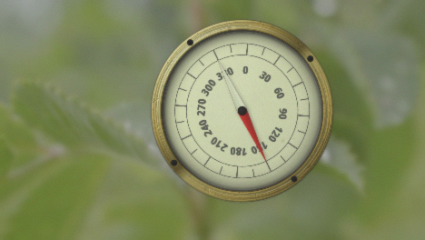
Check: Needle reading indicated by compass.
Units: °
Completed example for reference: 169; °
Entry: 150; °
